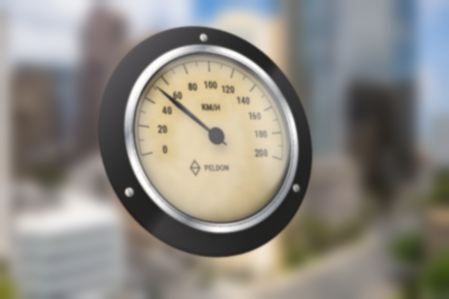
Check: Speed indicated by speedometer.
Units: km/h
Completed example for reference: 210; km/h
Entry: 50; km/h
